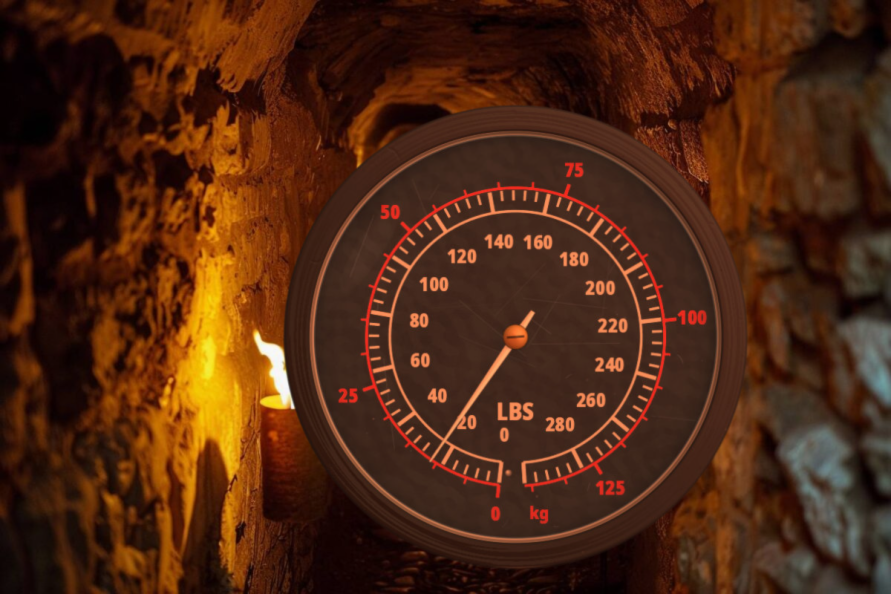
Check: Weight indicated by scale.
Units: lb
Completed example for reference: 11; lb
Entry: 24; lb
